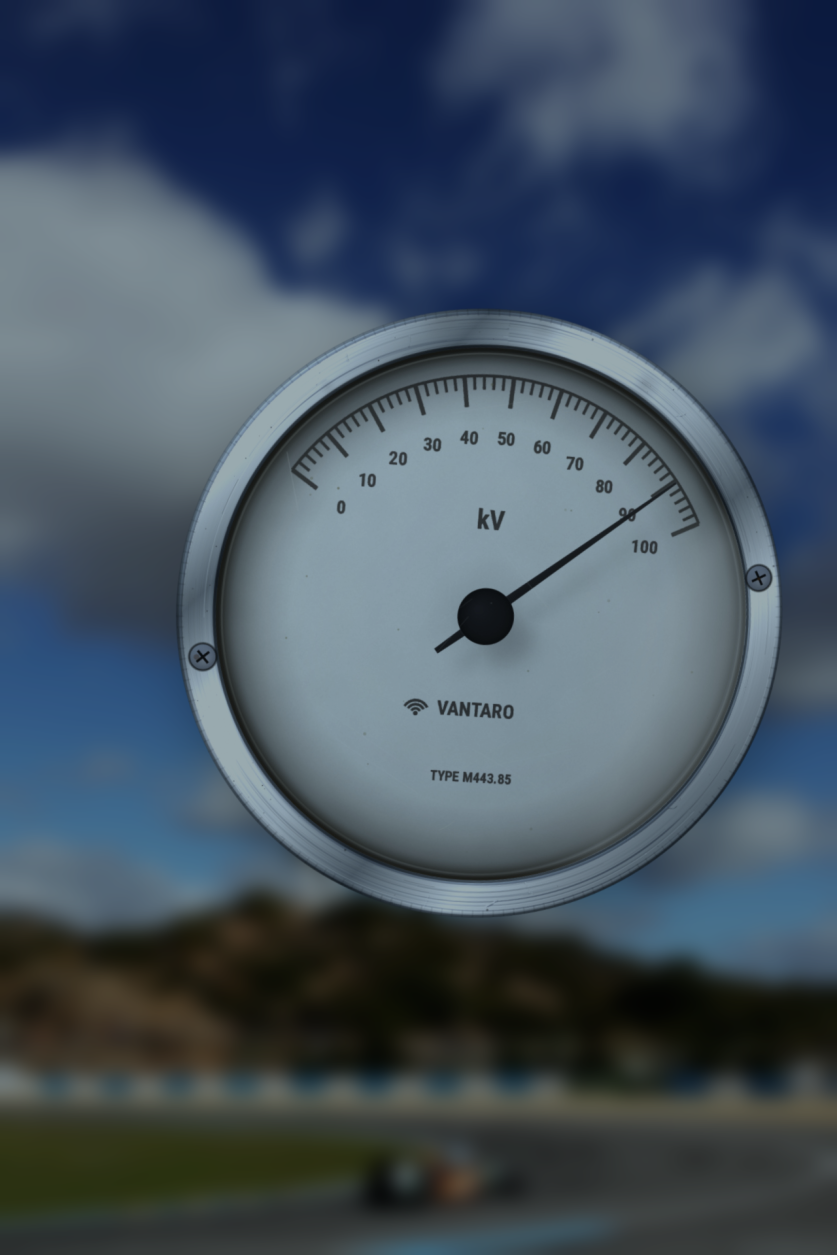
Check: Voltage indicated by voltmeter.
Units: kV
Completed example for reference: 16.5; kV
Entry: 90; kV
